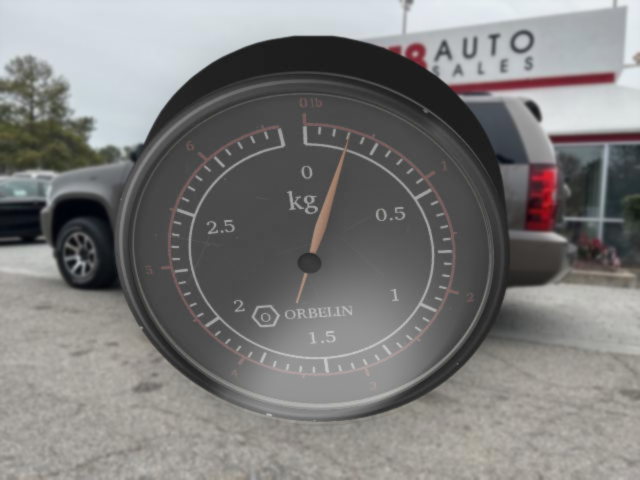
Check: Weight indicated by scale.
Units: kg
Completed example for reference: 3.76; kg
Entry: 0.15; kg
